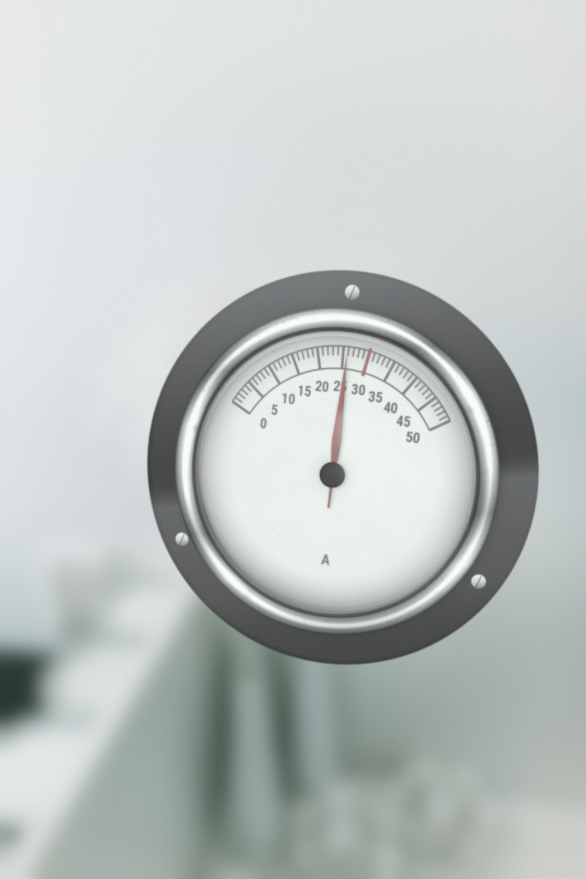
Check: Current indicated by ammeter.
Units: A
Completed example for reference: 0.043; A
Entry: 26; A
